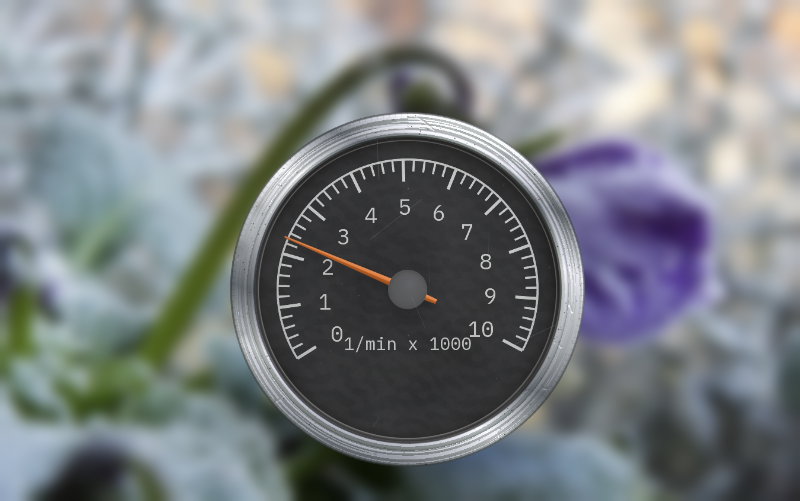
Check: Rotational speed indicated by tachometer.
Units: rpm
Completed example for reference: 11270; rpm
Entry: 2300; rpm
